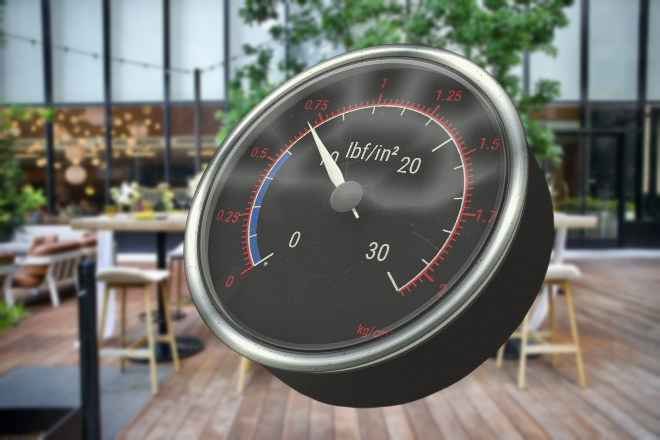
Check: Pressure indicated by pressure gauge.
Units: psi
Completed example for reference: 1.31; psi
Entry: 10; psi
